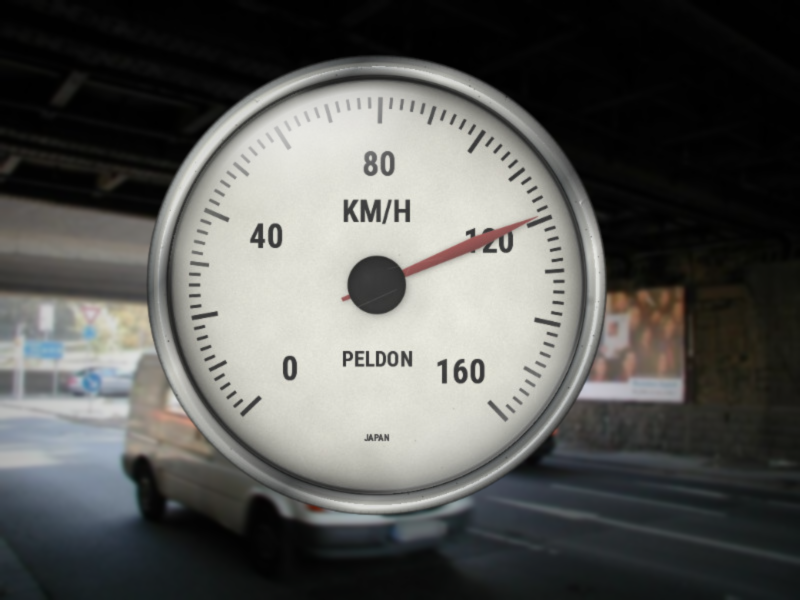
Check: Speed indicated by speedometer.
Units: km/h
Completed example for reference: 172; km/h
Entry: 119; km/h
